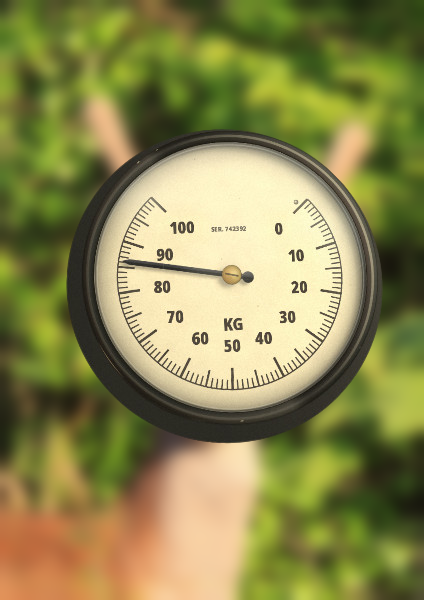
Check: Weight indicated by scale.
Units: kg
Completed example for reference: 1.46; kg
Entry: 86; kg
